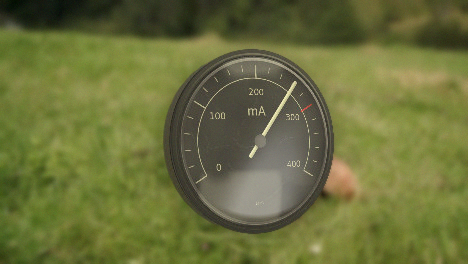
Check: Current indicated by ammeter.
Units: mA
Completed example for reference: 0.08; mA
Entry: 260; mA
